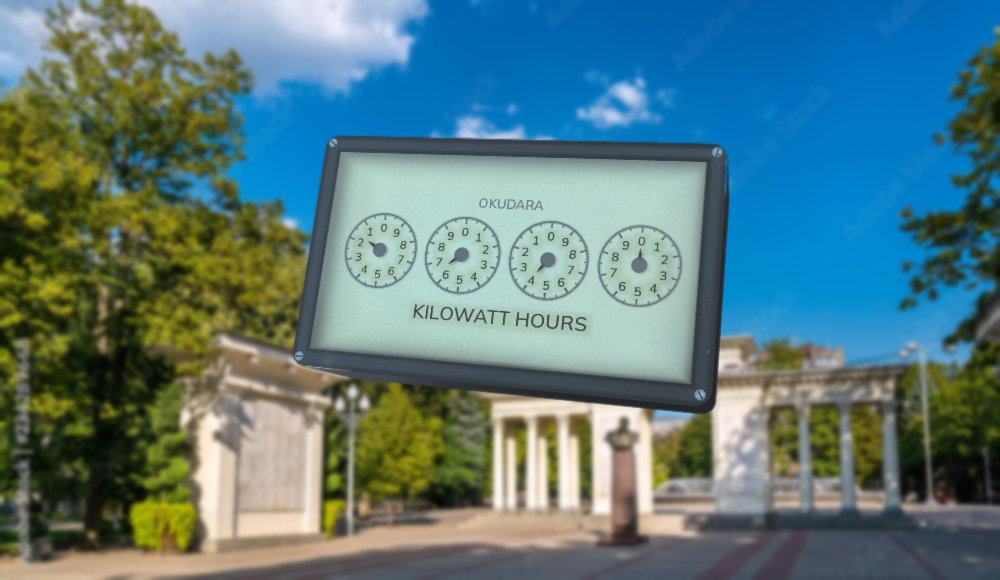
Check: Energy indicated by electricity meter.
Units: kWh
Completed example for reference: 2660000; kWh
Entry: 1640; kWh
